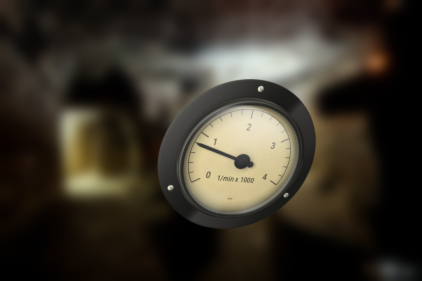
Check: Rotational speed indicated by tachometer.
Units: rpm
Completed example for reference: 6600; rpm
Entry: 800; rpm
